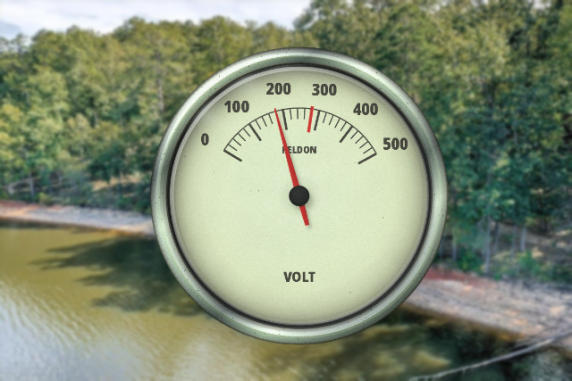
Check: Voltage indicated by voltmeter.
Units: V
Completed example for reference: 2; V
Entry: 180; V
